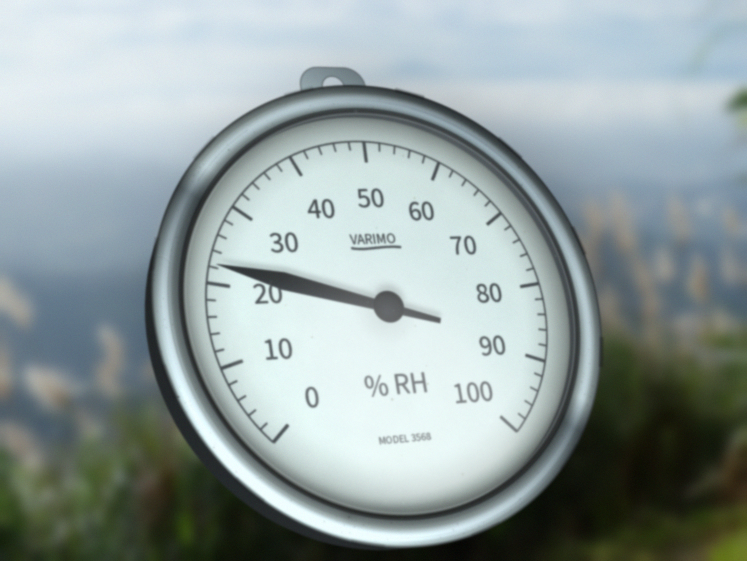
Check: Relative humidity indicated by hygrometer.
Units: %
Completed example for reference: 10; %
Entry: 22; %
